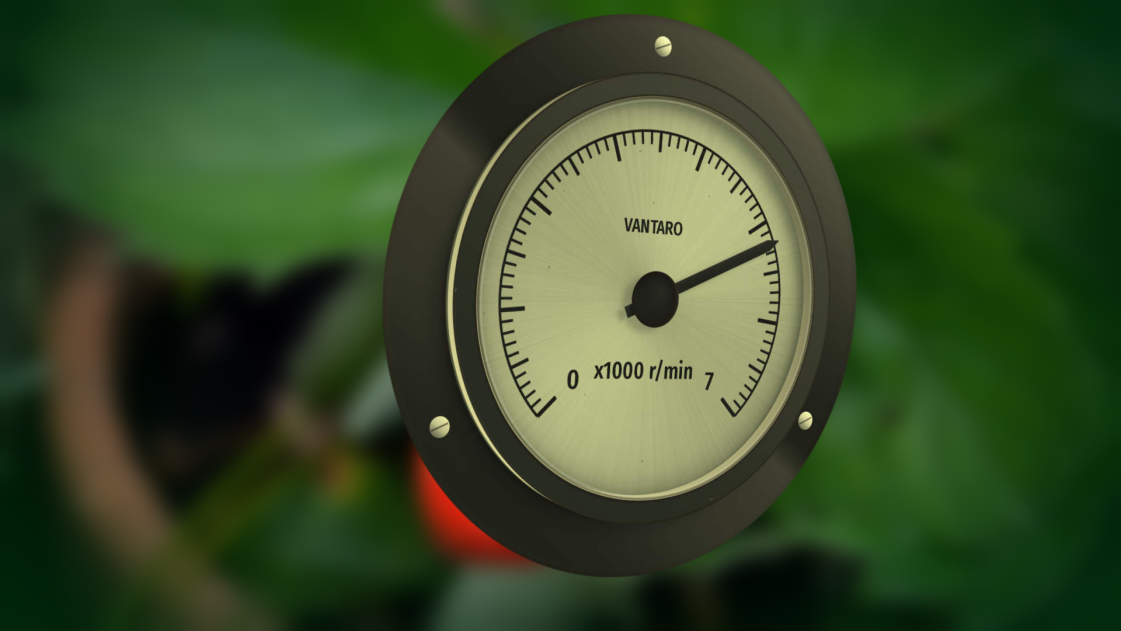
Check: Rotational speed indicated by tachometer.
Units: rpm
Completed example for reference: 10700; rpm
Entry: 5200; rpm
